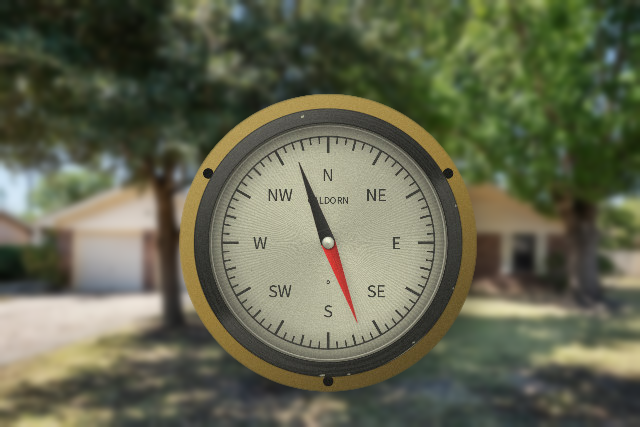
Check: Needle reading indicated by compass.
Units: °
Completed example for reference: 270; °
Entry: 160; °
